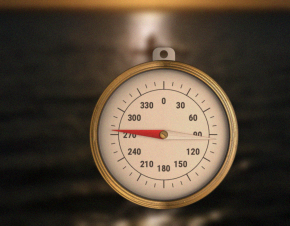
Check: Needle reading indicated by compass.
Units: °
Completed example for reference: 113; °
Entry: 275; °
